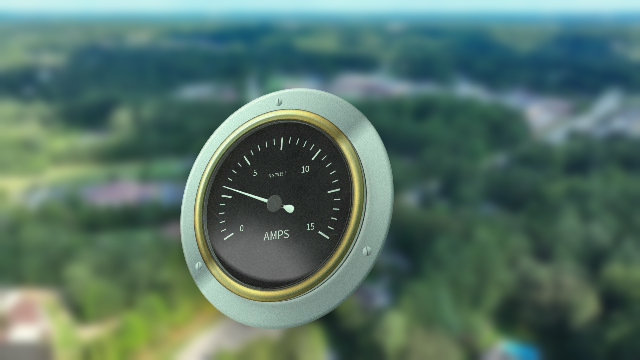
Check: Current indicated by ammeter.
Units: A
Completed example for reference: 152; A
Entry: 3; A
